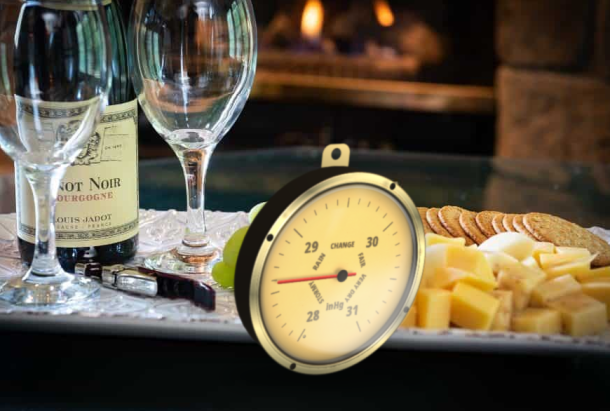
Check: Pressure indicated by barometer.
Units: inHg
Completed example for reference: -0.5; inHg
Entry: 28.6; inHg
